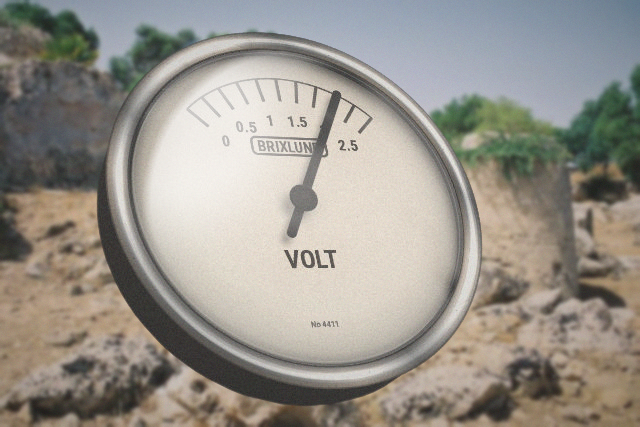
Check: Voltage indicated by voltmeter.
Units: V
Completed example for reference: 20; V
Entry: 2; V
